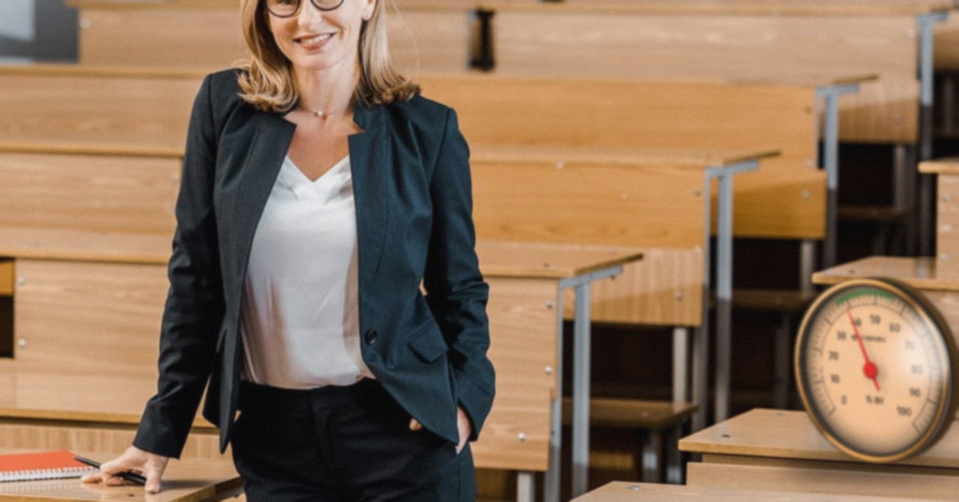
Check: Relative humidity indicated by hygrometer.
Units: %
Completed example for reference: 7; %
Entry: 40; %
